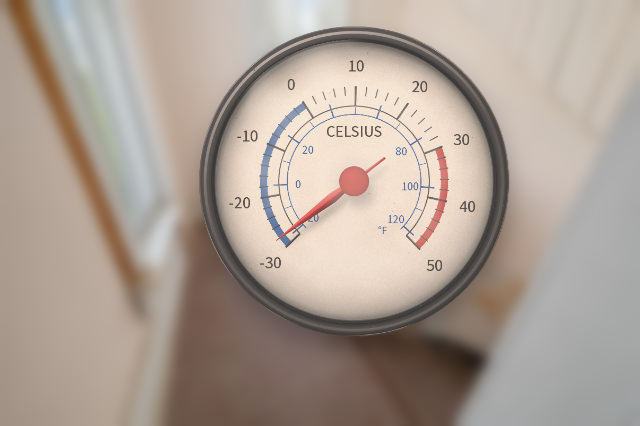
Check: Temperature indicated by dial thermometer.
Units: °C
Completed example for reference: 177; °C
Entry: -28; °C
